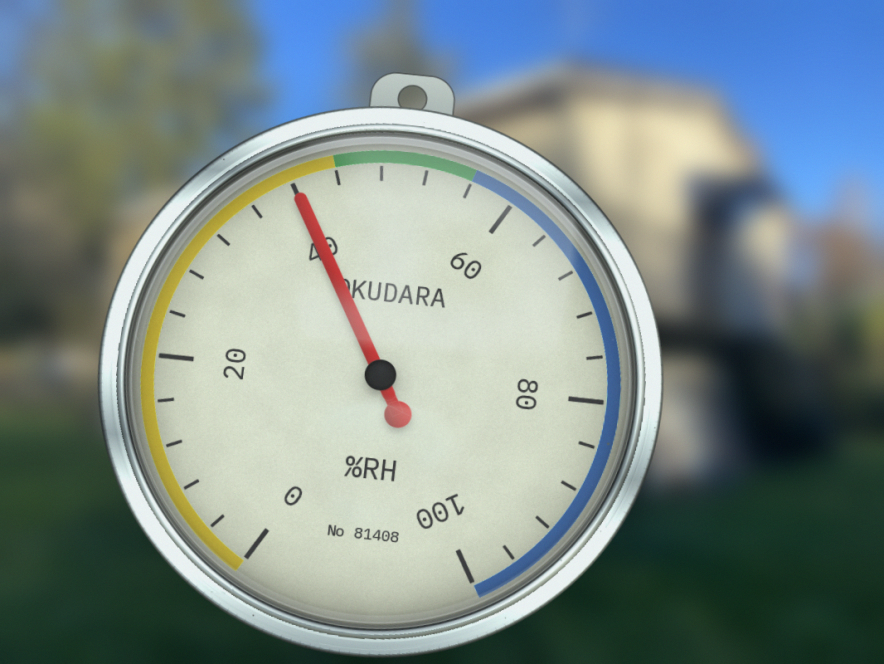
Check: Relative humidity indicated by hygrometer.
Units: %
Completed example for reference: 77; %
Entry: 40; %
